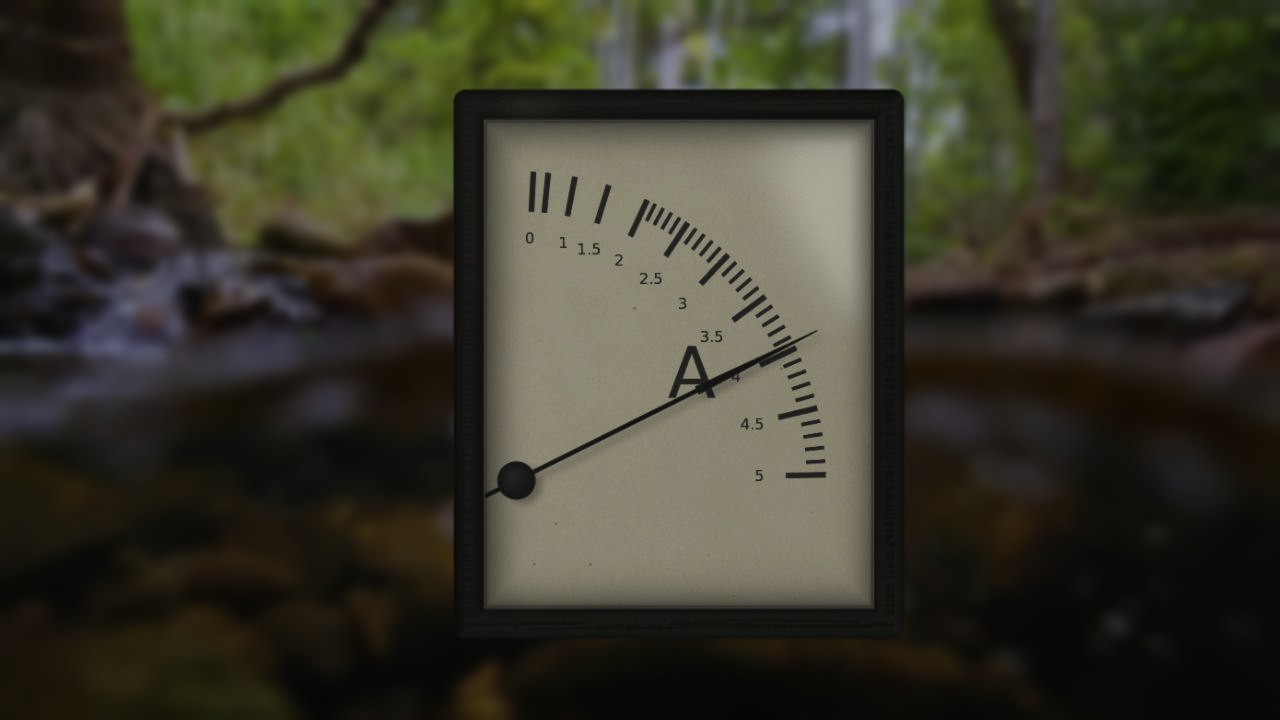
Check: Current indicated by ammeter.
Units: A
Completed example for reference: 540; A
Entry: 3.95; A
